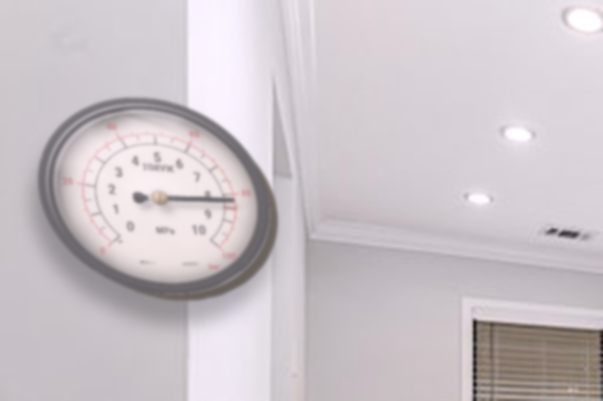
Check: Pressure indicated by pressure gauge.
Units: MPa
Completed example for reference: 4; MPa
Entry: 8.25; MPa
